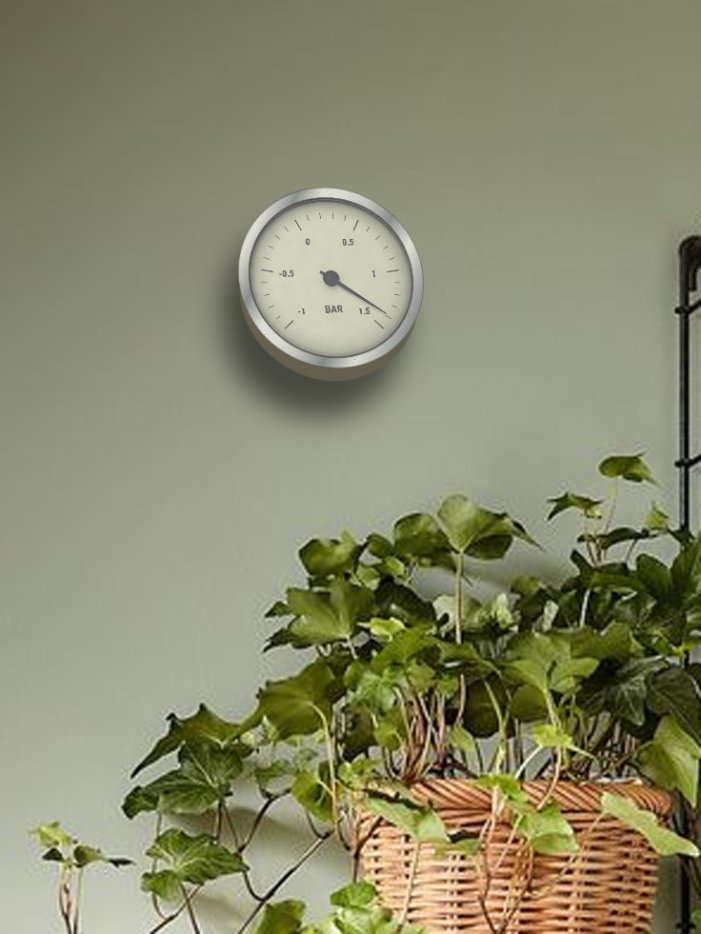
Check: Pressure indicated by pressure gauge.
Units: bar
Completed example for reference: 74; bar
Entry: 1.4; bar
